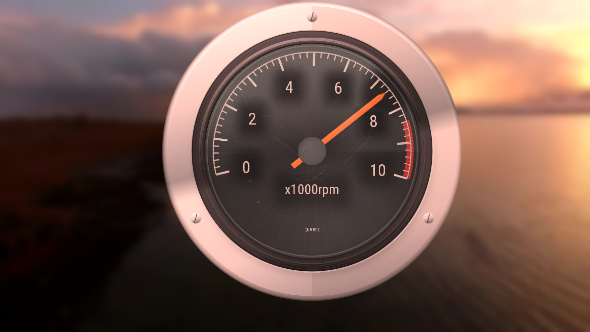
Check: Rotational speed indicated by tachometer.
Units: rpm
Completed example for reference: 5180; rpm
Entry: 7400; rpm
